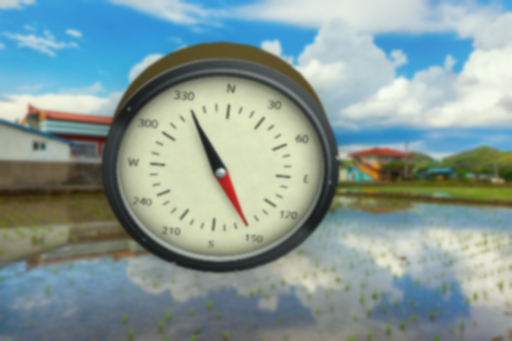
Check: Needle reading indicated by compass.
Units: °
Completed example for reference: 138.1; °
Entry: 150; °
